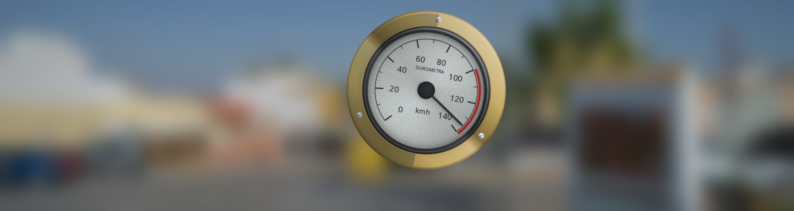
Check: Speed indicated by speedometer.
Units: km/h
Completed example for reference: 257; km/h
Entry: 135; km/h
